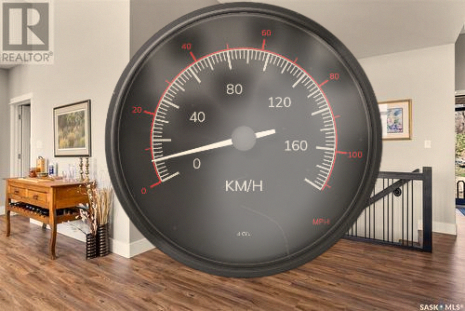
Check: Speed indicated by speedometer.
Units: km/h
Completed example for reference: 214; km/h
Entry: 10; km/h
